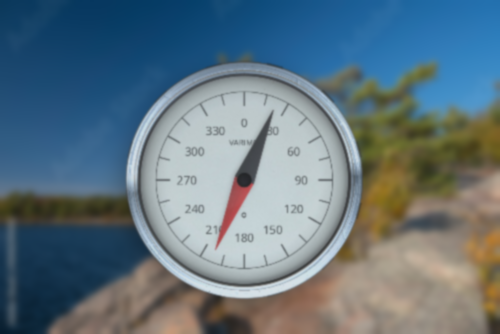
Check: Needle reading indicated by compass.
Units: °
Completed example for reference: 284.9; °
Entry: 202.5; °
